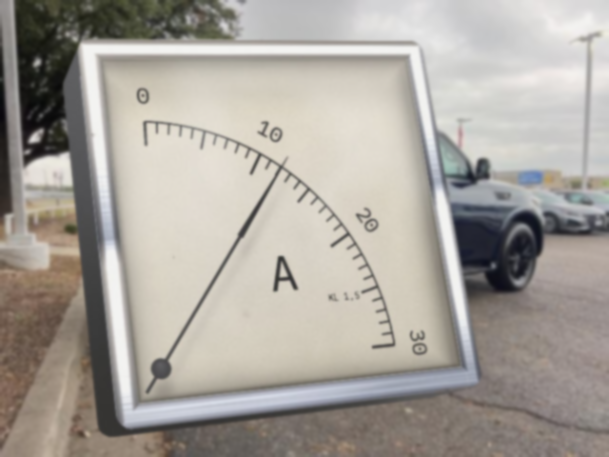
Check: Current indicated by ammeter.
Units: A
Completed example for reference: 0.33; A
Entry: 12; A
